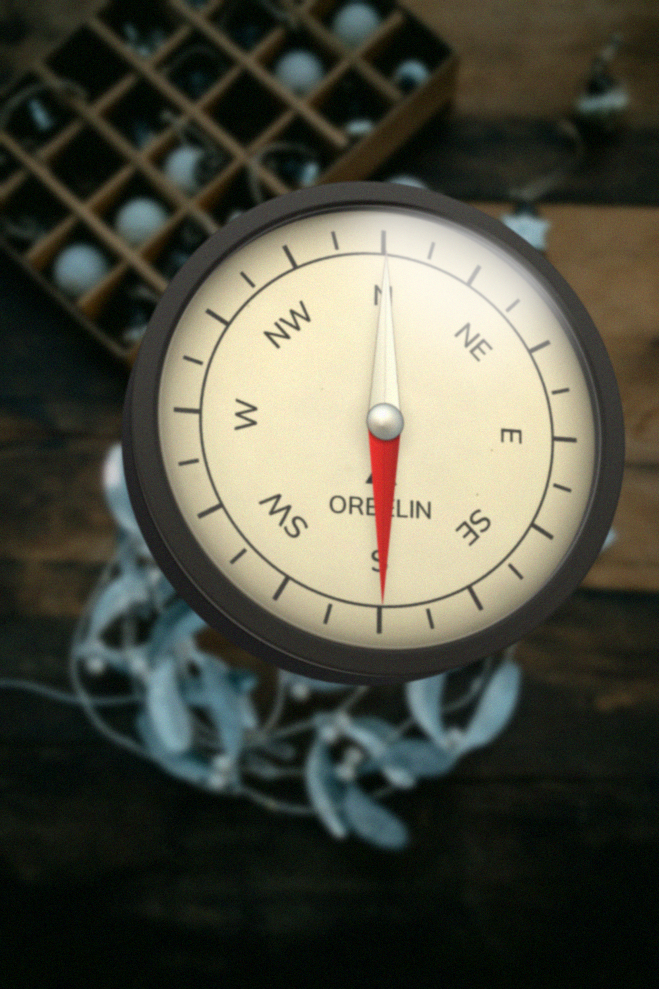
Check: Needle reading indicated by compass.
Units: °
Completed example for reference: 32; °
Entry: 180; °
